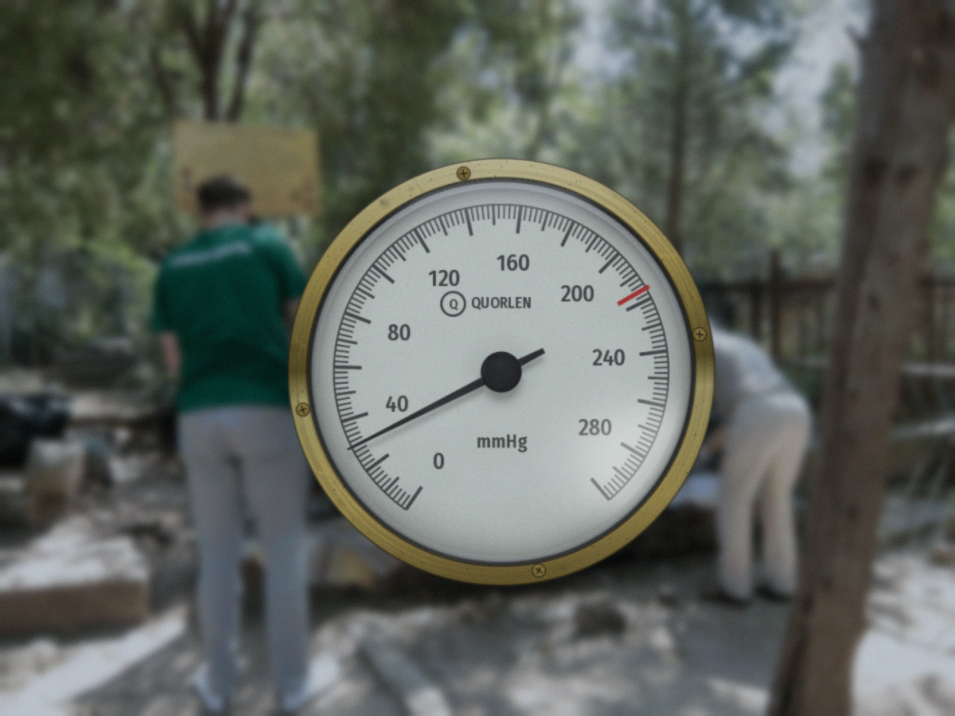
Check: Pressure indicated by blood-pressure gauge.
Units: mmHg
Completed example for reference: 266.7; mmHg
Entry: 30; mmHg
